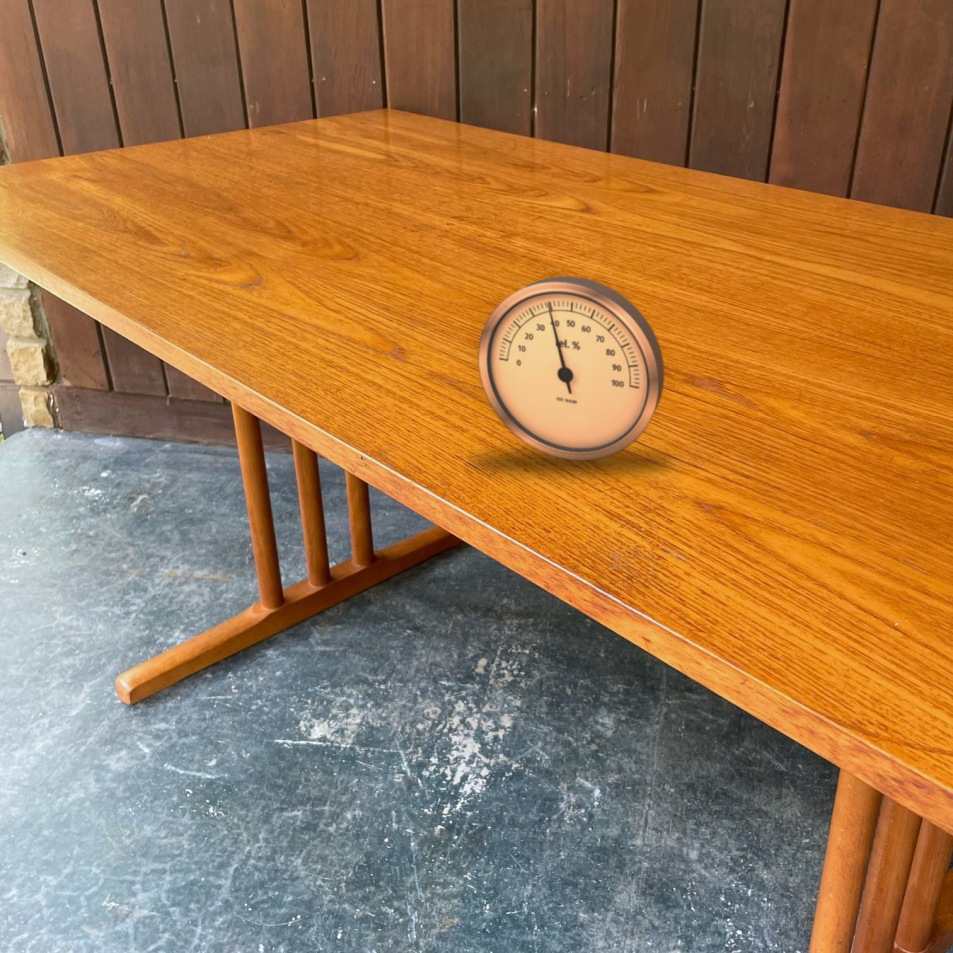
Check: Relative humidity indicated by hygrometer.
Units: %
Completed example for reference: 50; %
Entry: 40; %
